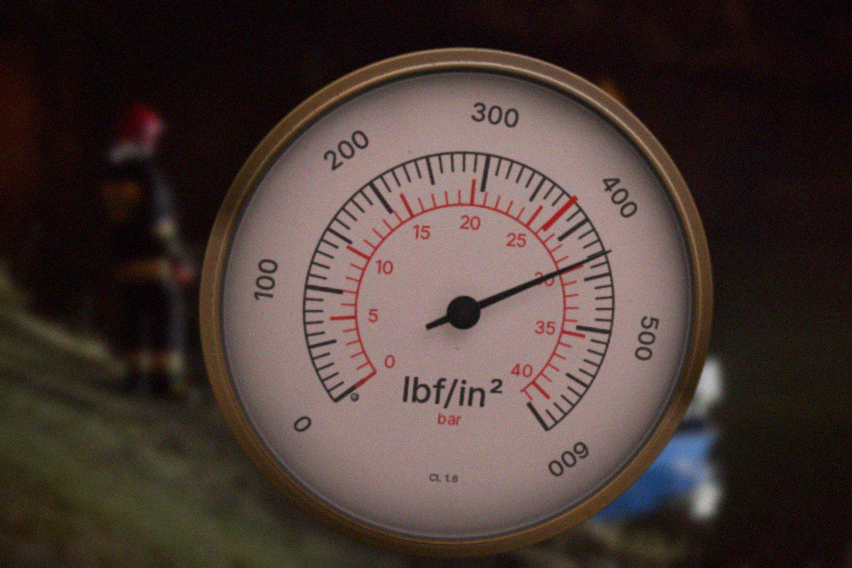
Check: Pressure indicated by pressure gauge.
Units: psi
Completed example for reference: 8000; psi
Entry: 430; psi
